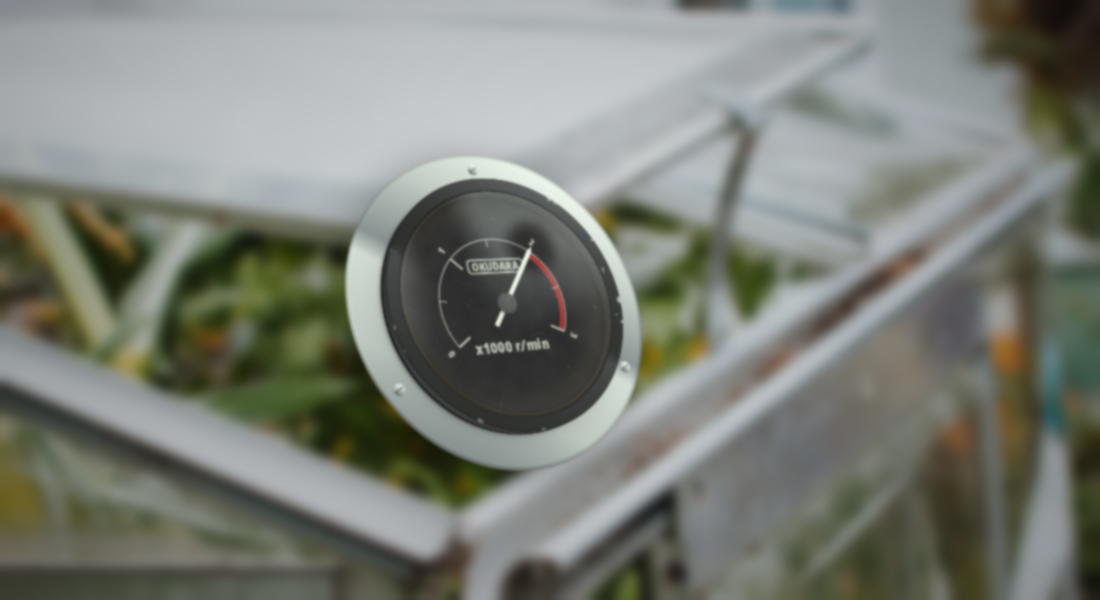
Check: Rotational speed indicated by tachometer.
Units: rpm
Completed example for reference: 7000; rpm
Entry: 2000; rpm
